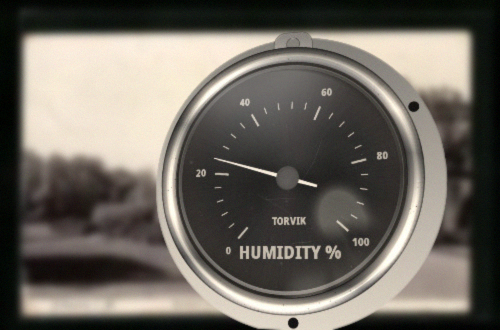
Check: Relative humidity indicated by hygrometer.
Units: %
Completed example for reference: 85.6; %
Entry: 24; %
